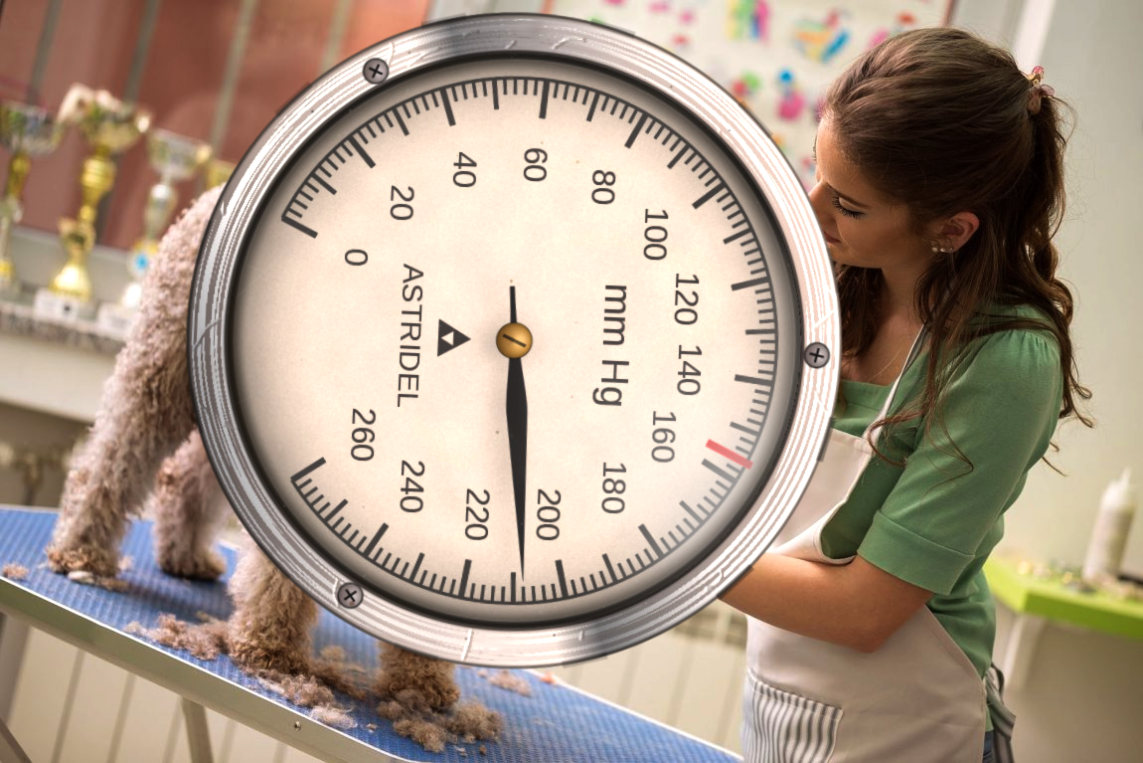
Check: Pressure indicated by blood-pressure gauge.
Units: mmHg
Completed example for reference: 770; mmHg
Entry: 208; mmHg
